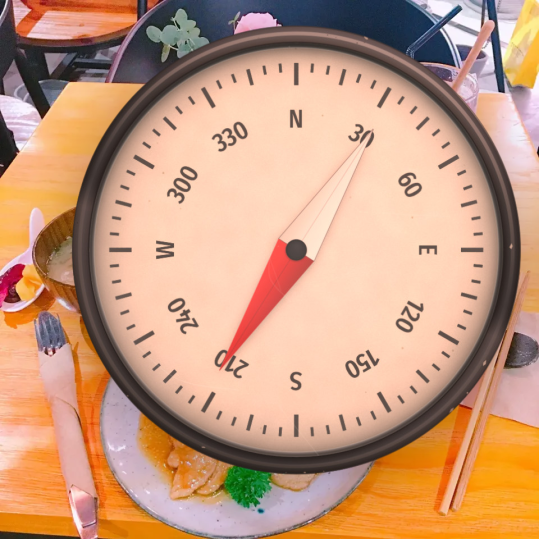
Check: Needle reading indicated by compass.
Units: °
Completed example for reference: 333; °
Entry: 212.5; °
